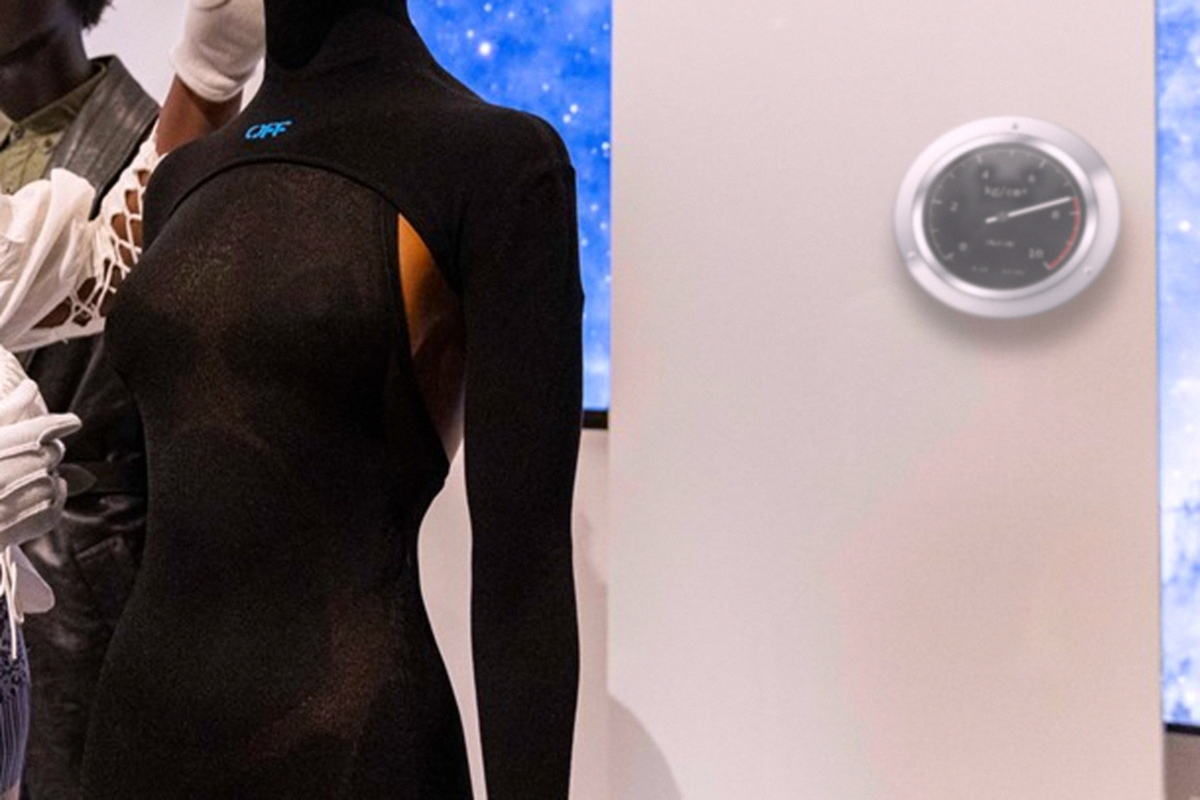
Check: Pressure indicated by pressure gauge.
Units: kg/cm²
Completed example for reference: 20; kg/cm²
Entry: 7.5; kg/cm²
